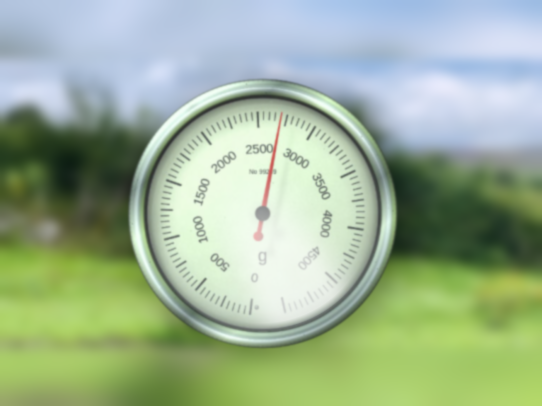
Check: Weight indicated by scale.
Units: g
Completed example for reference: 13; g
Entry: 2700; g
